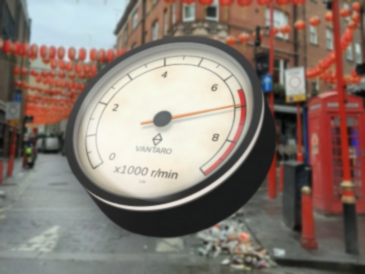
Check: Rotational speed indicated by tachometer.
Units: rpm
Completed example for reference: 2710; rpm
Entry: 7000; rpm
